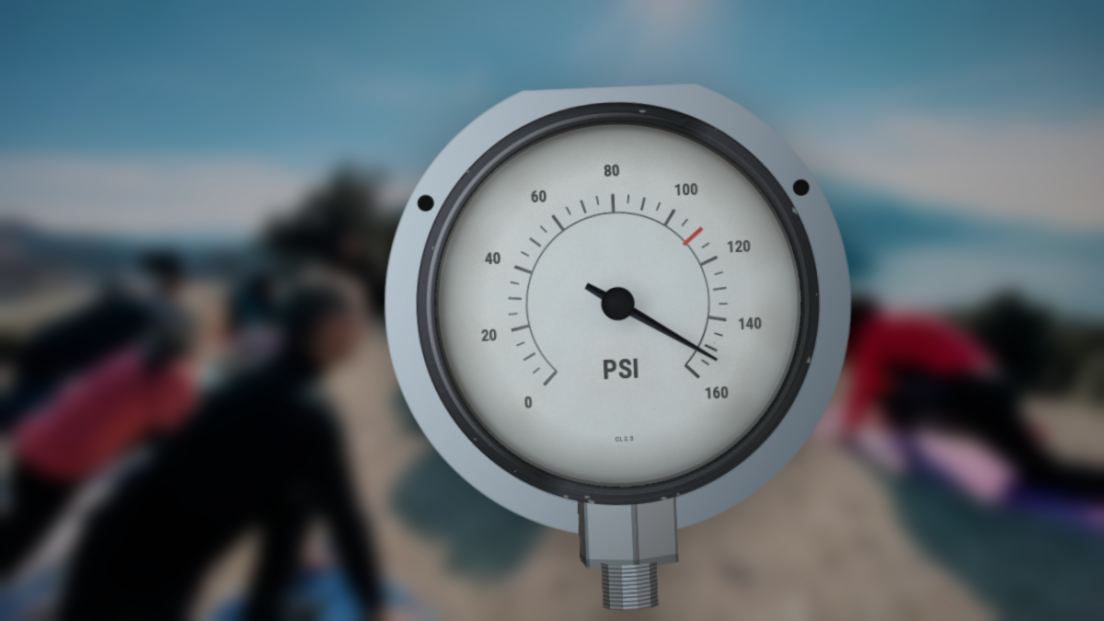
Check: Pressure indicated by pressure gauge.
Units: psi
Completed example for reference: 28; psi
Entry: 152.5; psi
